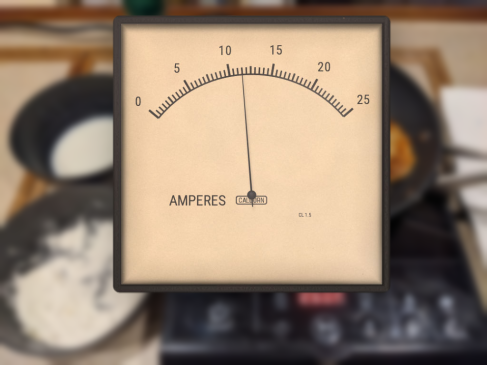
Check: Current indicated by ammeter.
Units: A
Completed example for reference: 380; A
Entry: 11.5; A
